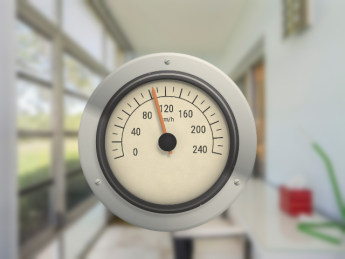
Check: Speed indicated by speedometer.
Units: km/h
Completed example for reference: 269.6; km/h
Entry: 105; km/h
